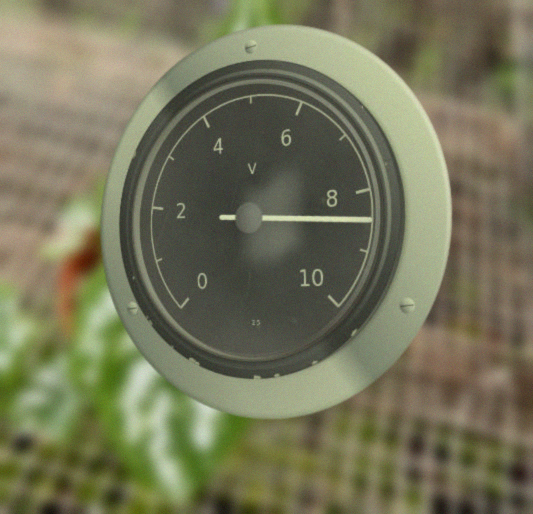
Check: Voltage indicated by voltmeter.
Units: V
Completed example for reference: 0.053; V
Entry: 8.5; V
